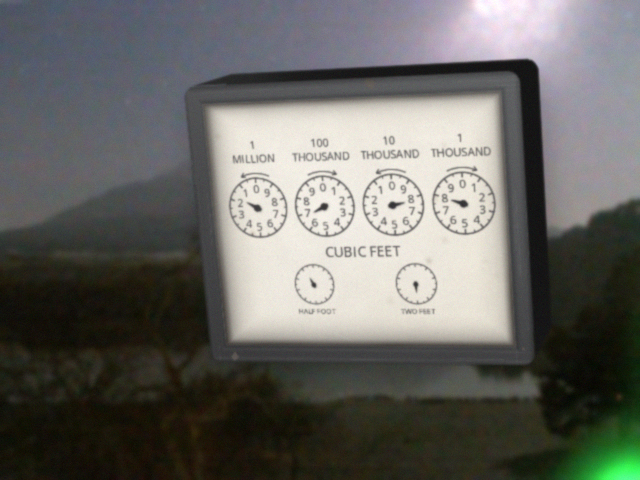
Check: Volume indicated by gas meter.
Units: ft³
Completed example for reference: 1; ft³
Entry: 167800; ft³
